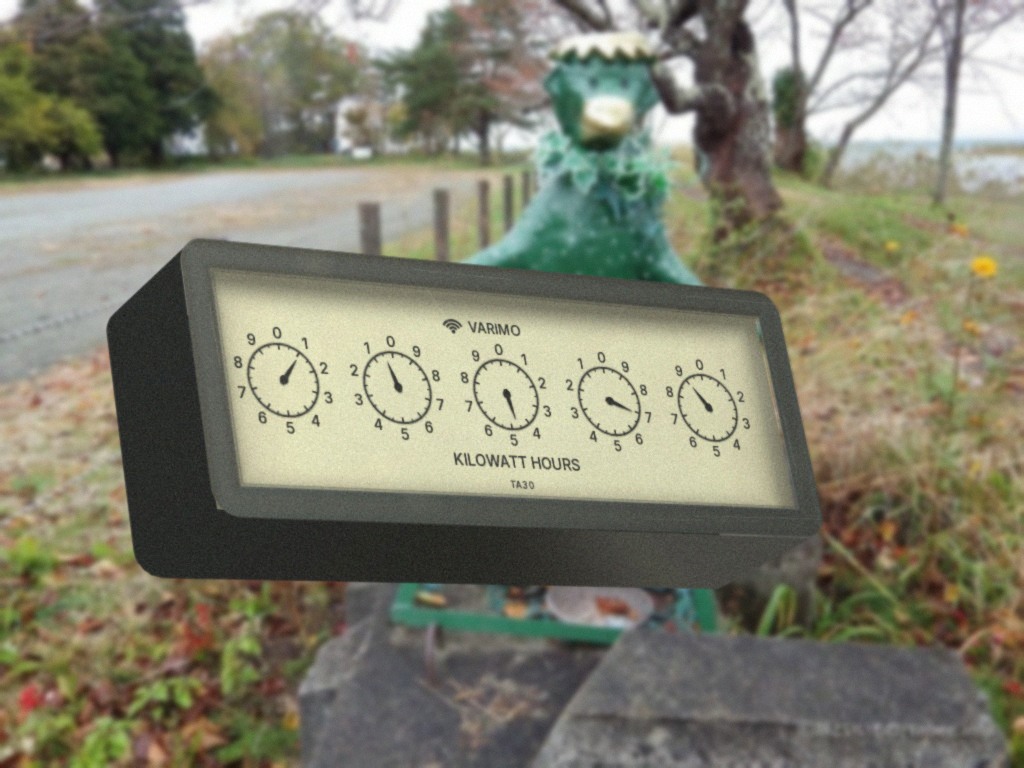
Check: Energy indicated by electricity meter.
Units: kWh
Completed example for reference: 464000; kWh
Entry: 10469; kWh
